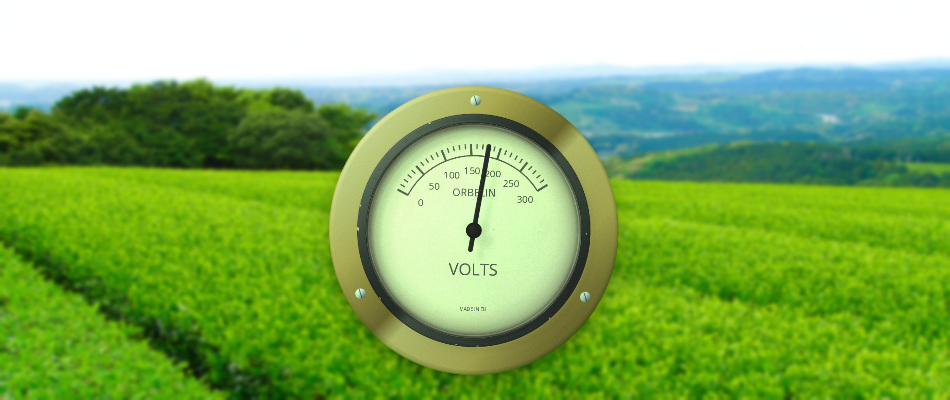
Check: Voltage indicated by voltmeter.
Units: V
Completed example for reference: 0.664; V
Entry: 180; V
